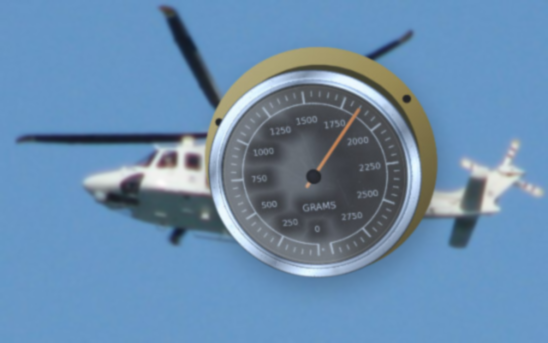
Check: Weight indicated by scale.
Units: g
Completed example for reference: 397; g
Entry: 1850; g
